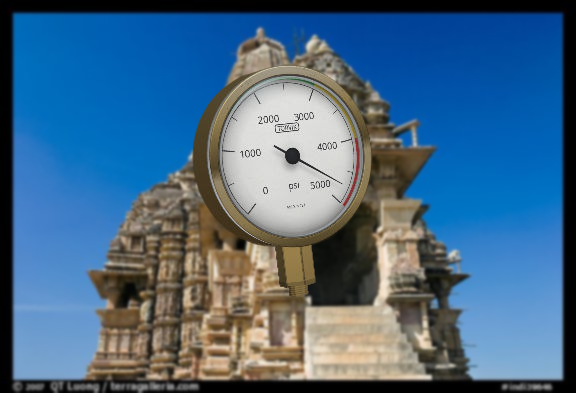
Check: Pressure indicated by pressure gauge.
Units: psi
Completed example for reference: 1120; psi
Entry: 4750; psi
